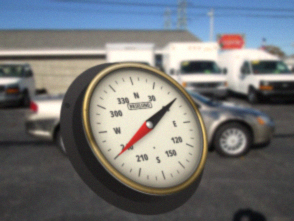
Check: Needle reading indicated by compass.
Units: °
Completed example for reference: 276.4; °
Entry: 240; °
